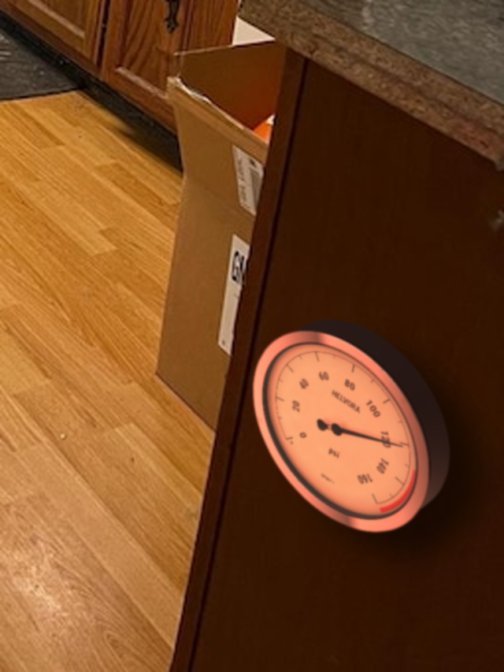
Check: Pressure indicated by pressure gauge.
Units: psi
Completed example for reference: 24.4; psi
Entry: 120; psi
